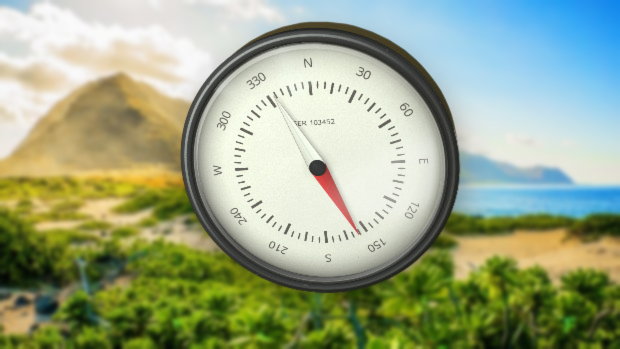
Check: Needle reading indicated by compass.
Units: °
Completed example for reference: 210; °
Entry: 155; °
